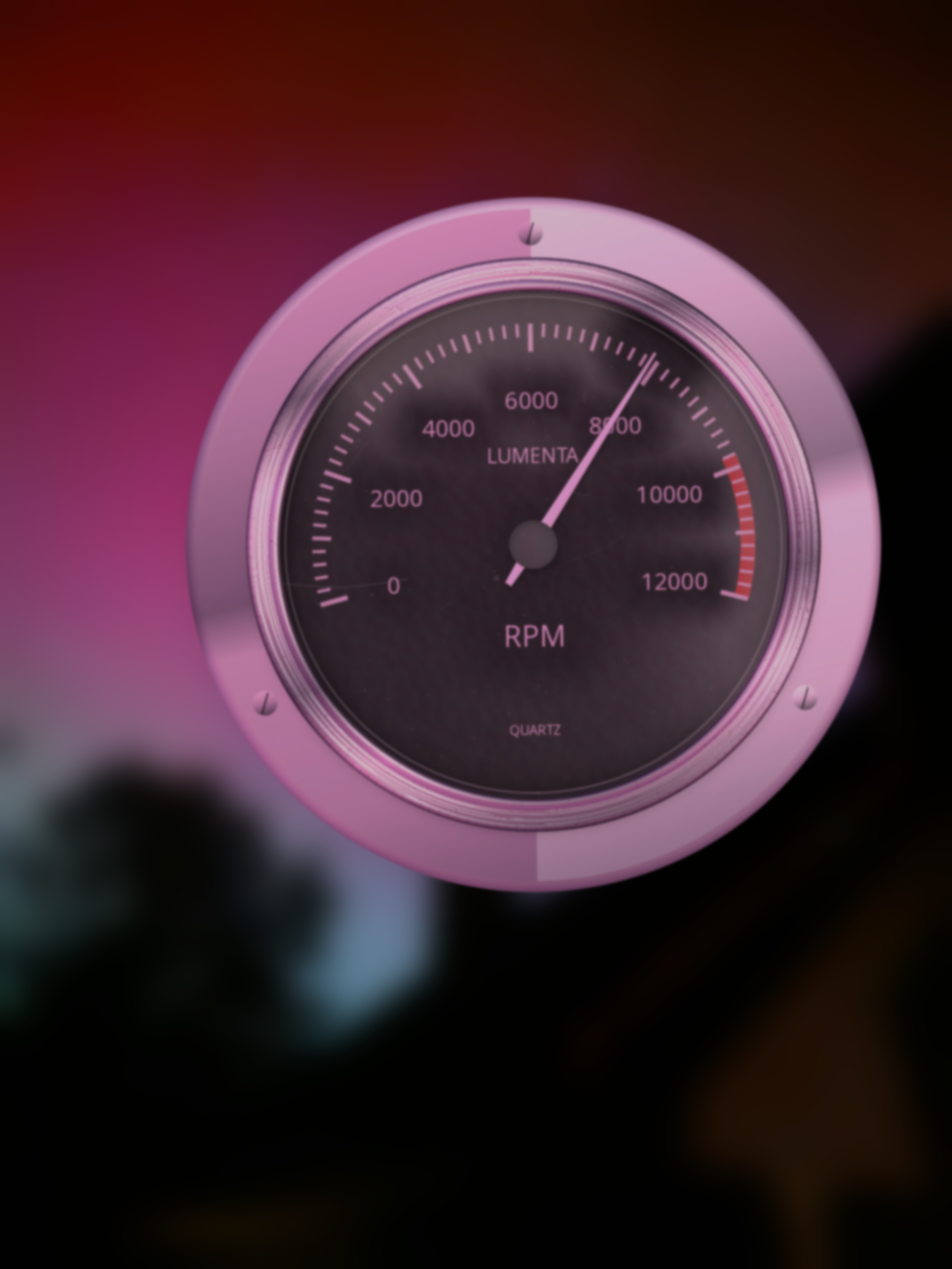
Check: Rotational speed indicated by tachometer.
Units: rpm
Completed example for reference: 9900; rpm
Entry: 7900; rpm
